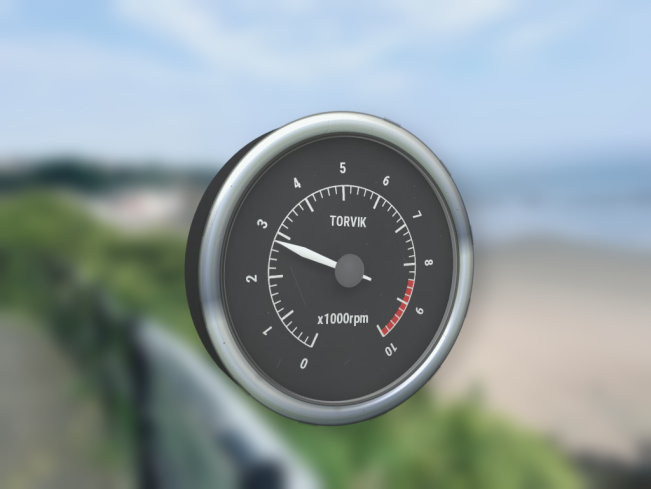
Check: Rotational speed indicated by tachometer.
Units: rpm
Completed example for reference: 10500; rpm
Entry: 2800; rpm
